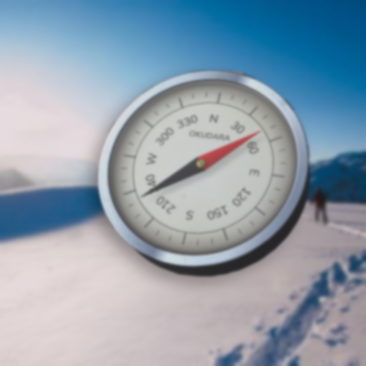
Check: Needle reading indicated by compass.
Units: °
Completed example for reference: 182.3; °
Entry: 50; °
